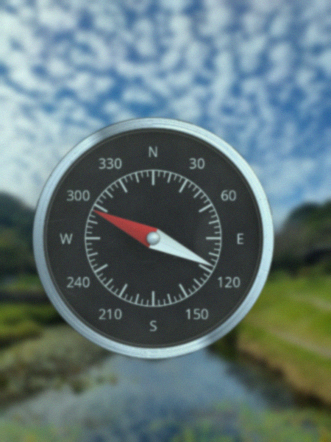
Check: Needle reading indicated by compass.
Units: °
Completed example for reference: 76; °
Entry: 295; °
